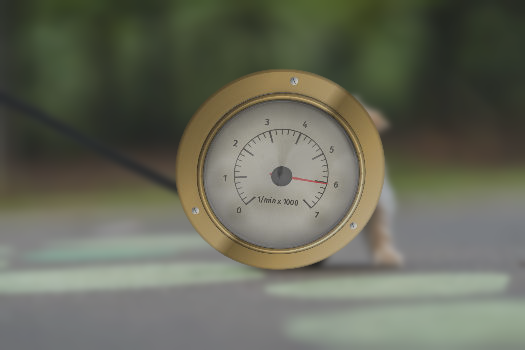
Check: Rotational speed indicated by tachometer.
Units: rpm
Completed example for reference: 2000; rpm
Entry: 6000; rpm
